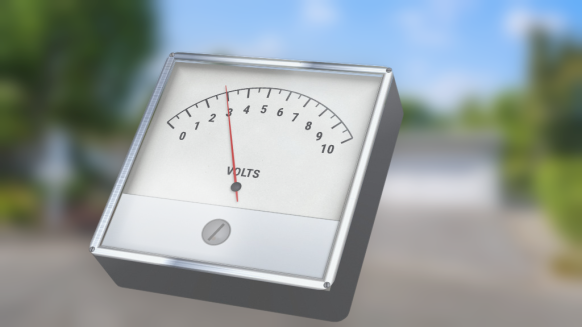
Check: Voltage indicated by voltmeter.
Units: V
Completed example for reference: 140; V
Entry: 3; V
